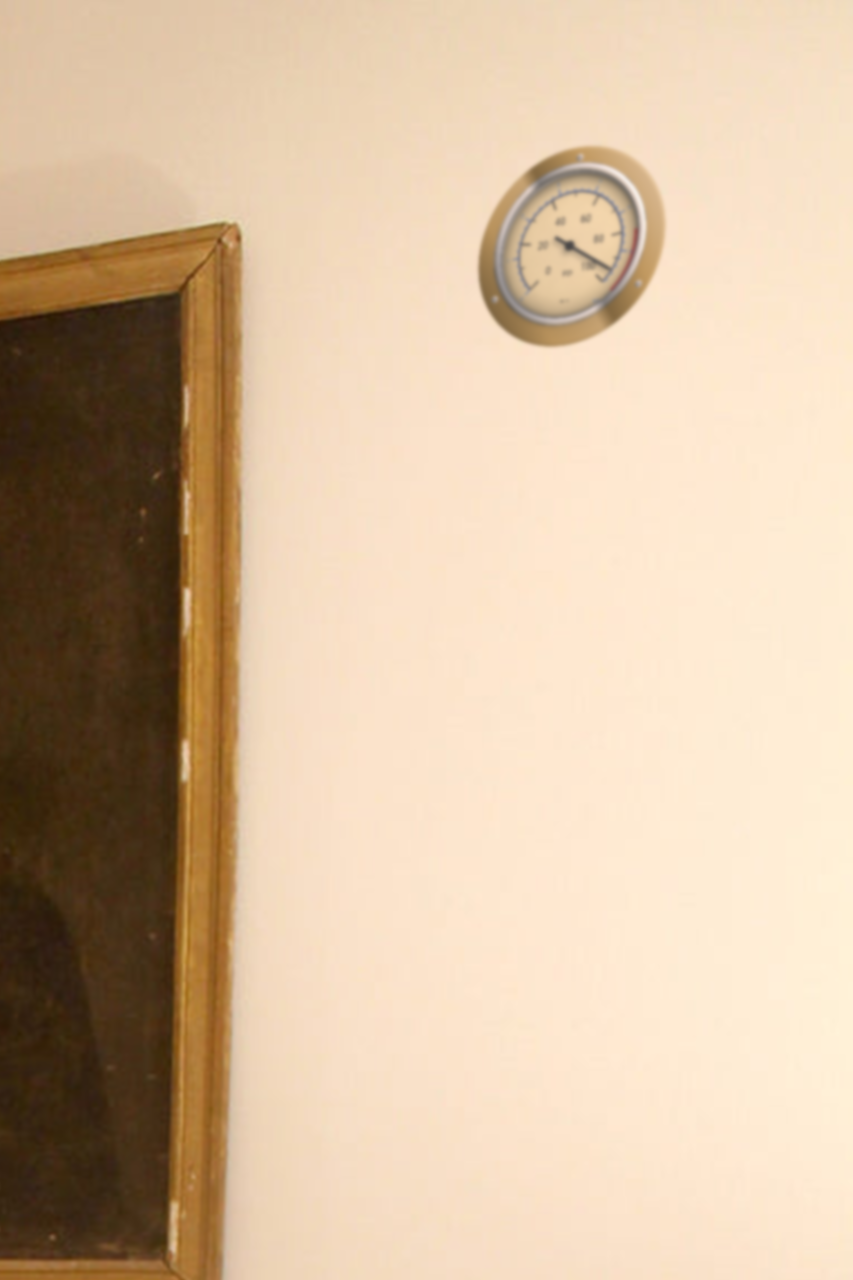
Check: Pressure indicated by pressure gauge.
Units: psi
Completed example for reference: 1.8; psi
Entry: 95; psi
